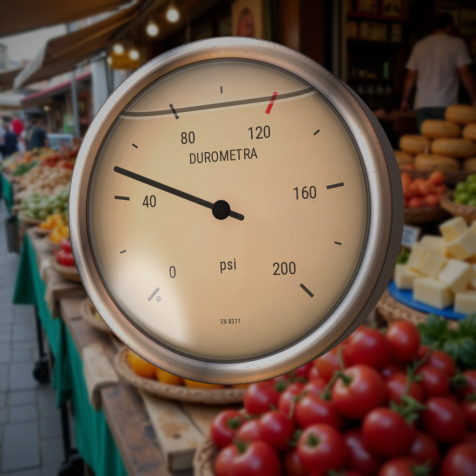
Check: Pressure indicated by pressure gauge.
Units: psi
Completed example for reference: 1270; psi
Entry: 50; psi
